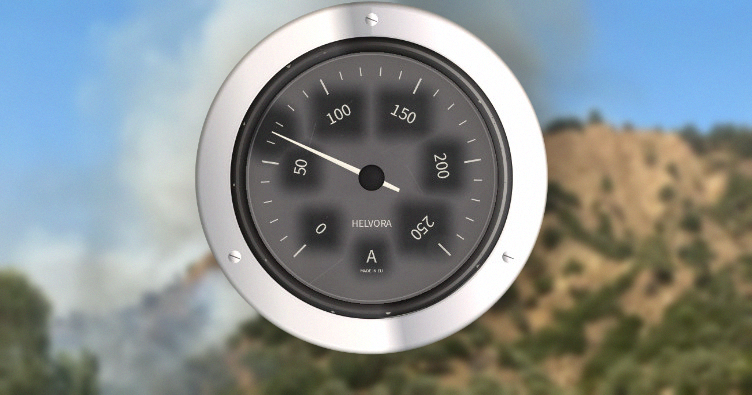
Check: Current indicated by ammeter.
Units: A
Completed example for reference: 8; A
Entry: 65; A
